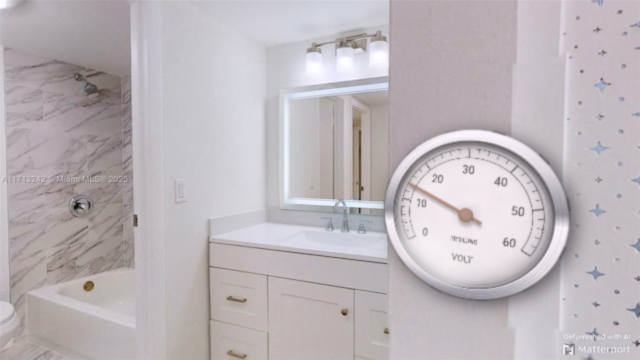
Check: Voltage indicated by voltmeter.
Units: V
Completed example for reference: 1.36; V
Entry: 14; V
